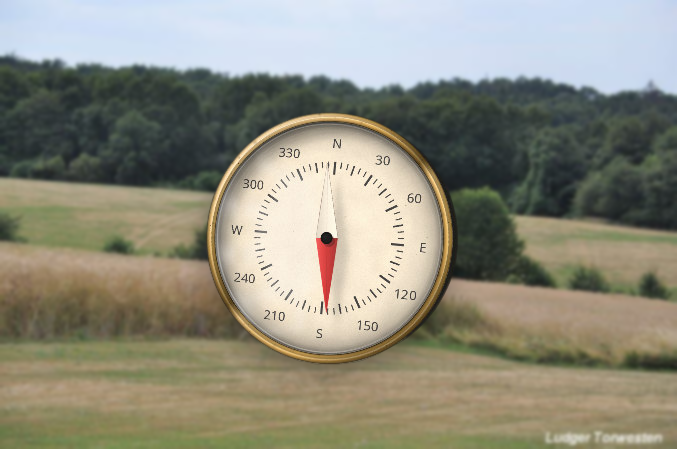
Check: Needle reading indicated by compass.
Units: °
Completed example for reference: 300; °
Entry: 175; °
